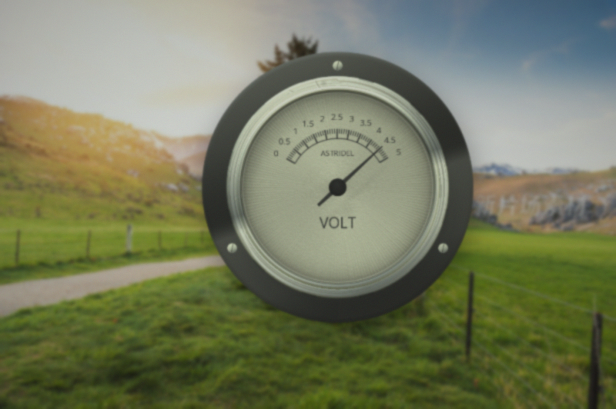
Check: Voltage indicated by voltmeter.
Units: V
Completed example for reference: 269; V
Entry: 4.5; V
